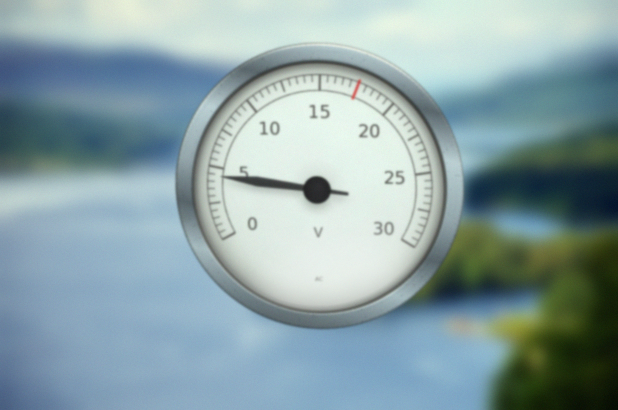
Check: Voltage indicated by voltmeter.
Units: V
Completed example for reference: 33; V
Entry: 4.5; V
